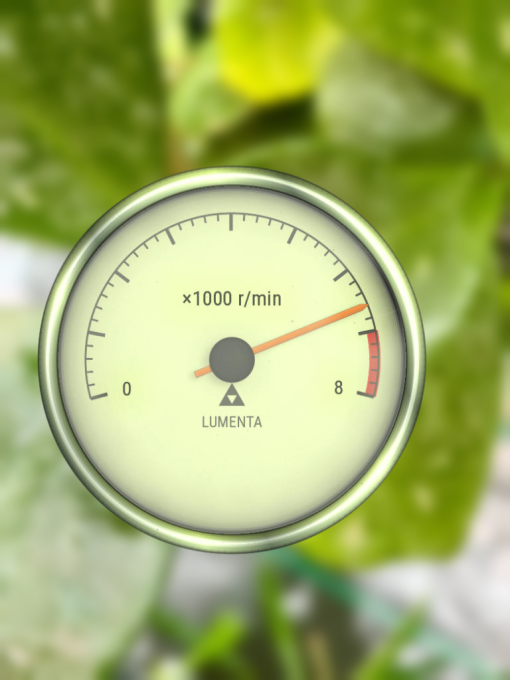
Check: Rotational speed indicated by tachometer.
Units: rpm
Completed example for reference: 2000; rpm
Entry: 6600; rpm
